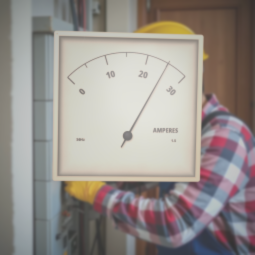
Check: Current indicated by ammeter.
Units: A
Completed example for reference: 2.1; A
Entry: 25; A
